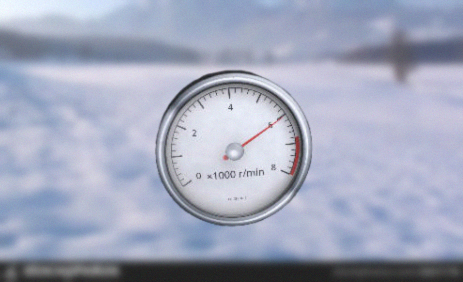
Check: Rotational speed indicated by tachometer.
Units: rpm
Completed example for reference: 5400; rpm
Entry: 6000; rpm
